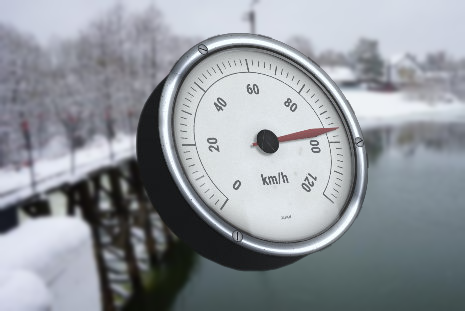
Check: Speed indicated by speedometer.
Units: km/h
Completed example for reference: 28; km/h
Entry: 96; km/h
